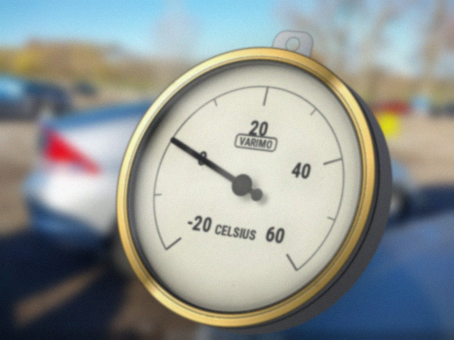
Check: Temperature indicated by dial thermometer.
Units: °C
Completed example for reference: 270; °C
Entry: 0; °C
